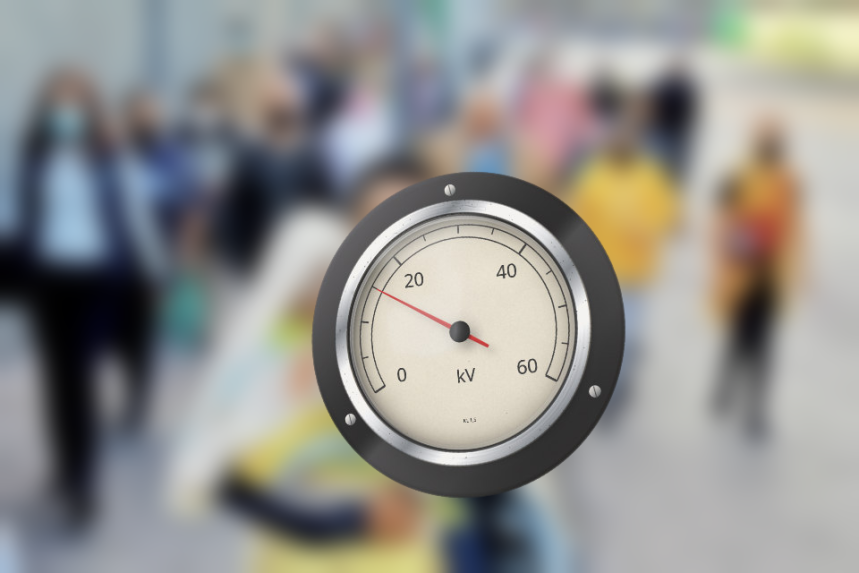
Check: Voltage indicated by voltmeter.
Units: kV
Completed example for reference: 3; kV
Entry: 15; kV
